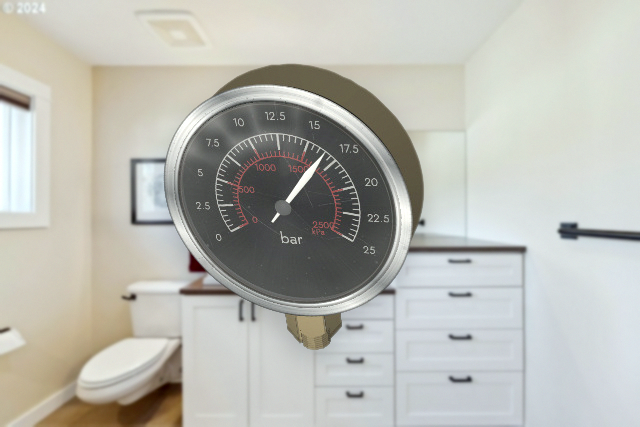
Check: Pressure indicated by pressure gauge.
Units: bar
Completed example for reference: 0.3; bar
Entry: 16.5; bar
